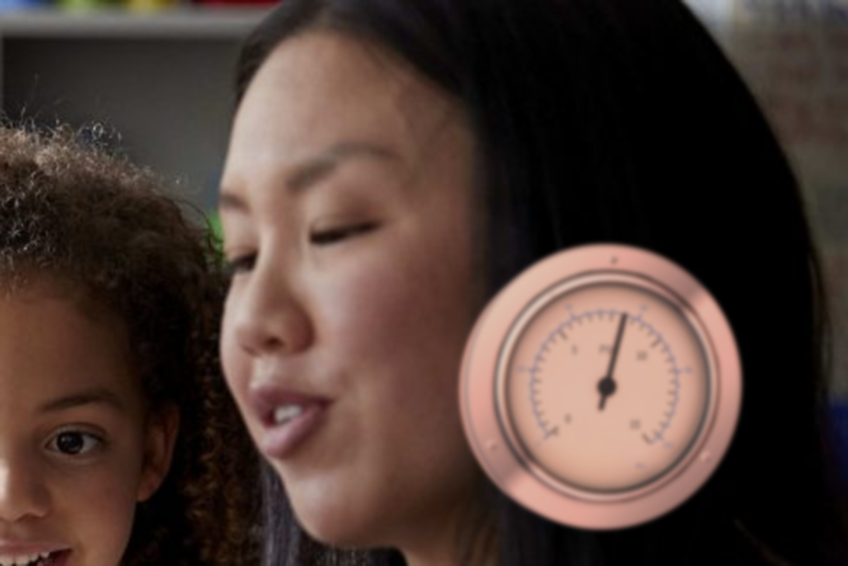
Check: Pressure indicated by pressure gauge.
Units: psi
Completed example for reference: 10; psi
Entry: 8; psi
